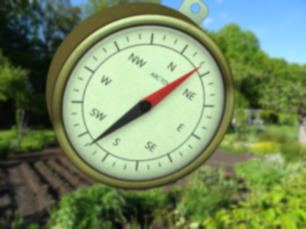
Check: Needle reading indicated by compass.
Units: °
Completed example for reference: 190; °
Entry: 20; °
